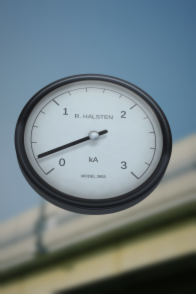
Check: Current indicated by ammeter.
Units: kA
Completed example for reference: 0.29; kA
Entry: 0.2; kA
